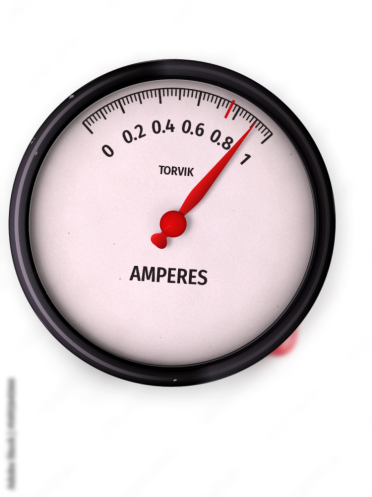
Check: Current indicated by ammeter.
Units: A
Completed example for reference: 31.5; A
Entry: 0.9; A
